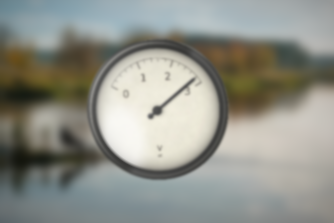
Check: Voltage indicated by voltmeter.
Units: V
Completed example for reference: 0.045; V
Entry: 2.8; V
